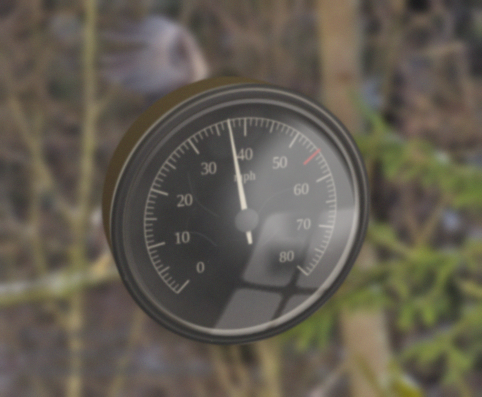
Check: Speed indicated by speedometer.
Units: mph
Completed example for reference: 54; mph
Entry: 37; mph
